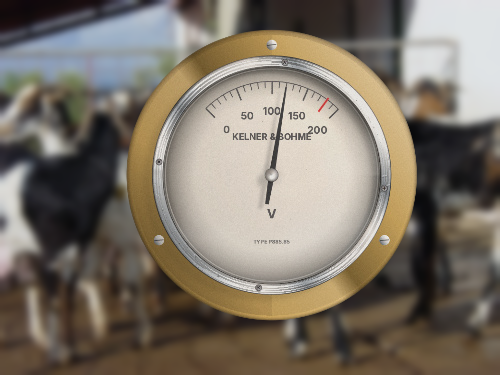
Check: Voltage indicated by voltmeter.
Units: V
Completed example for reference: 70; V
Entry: 120; V
